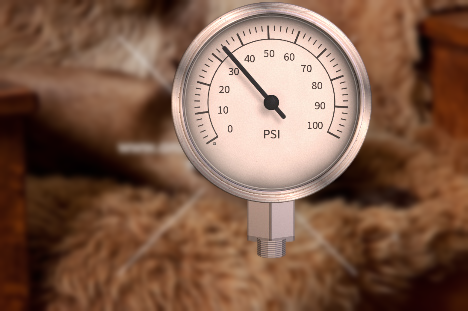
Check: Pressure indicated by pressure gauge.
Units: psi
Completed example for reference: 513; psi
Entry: 34; psi
